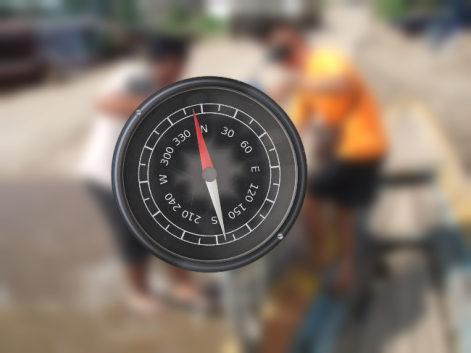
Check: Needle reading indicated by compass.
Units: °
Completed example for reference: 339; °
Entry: 352.5; °
